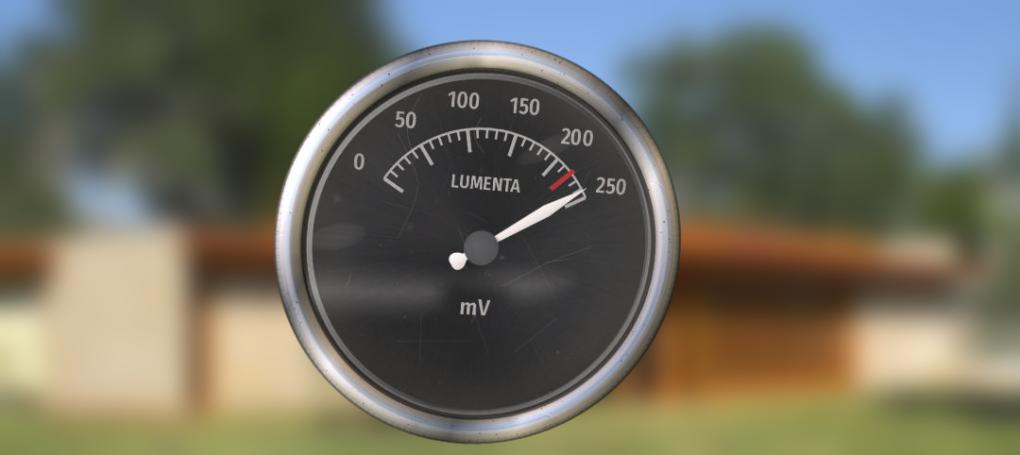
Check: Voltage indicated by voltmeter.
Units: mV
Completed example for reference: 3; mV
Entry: 240; mV
